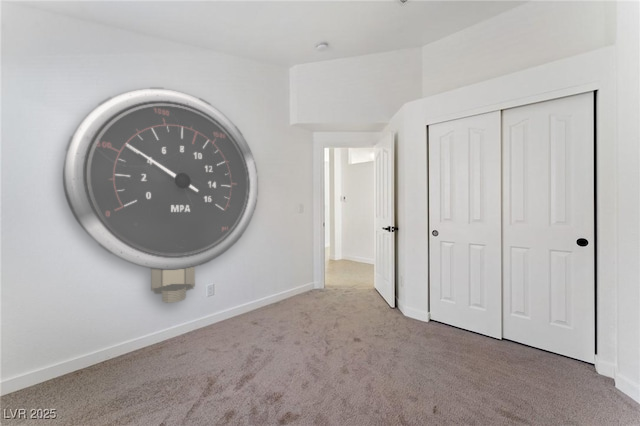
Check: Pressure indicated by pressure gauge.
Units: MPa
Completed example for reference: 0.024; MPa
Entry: 4; MPa
